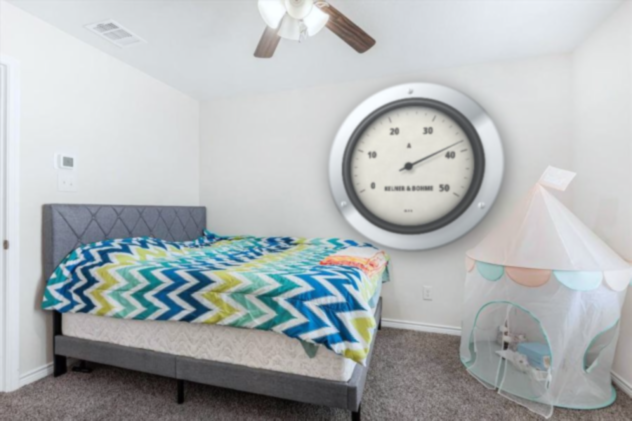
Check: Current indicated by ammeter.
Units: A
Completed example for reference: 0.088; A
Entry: 38; A
